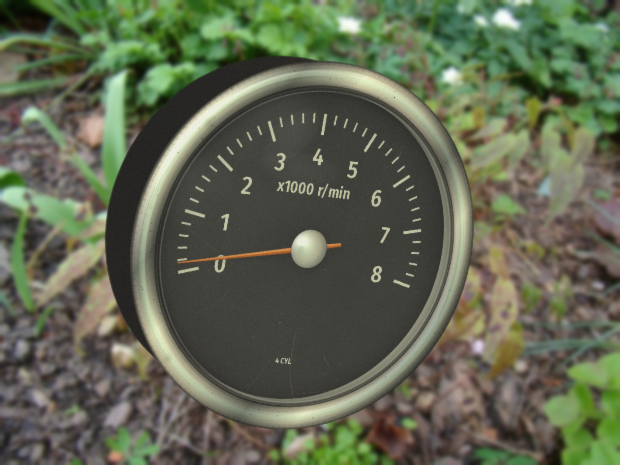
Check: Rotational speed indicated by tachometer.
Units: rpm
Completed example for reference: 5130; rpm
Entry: 200; rpm
